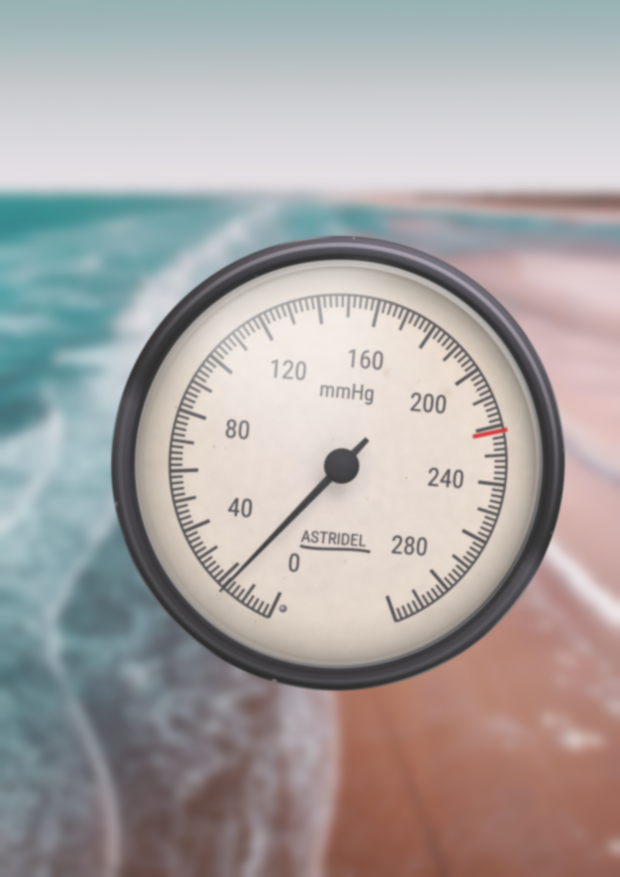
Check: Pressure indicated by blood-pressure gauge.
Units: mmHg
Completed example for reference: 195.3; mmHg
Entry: 18; mmHg
